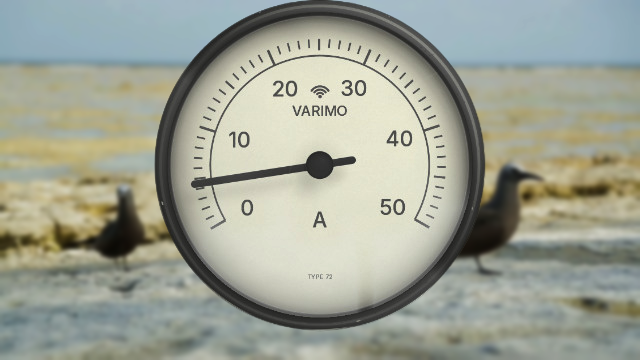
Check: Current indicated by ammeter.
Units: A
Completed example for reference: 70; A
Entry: 4.5; A
